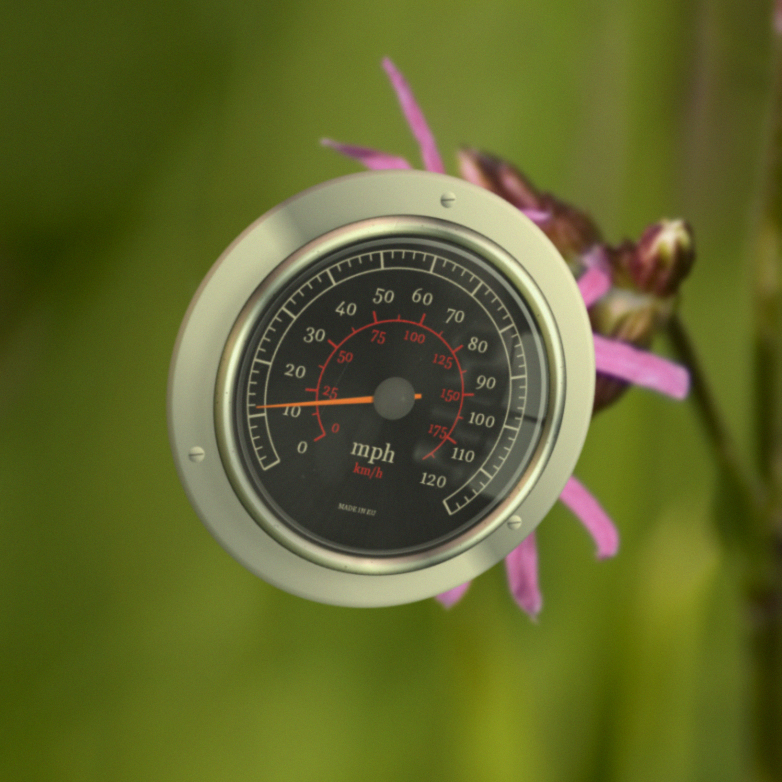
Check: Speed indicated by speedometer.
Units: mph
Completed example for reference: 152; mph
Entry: 12; mph
